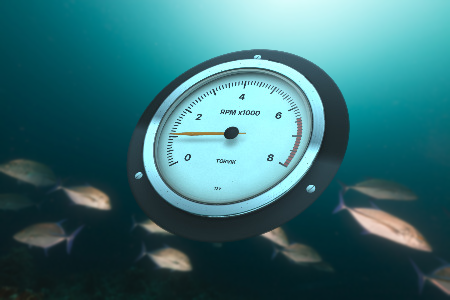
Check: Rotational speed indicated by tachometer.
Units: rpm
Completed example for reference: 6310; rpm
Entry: 1000; rpm
